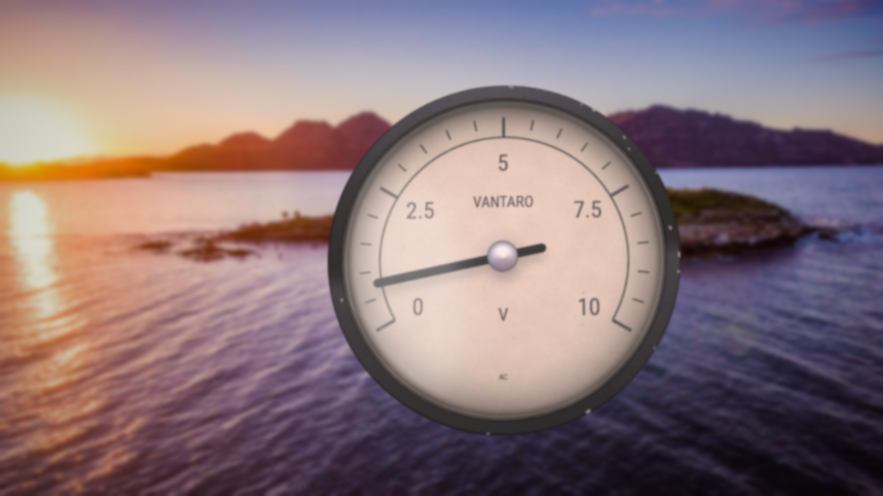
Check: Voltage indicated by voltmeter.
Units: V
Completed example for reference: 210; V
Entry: 0.75; V
